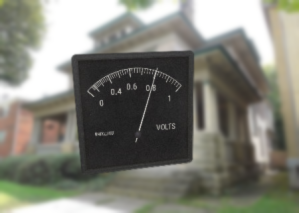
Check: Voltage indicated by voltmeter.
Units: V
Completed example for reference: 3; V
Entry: 0.8; V
